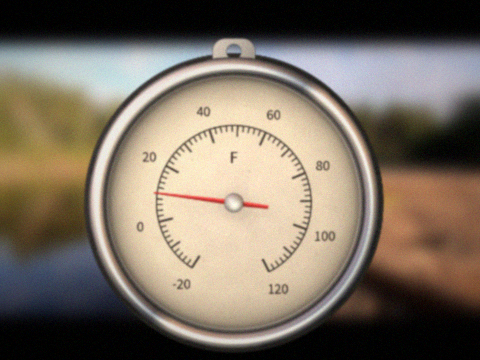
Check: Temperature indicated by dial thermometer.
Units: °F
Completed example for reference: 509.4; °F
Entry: 10; °F
